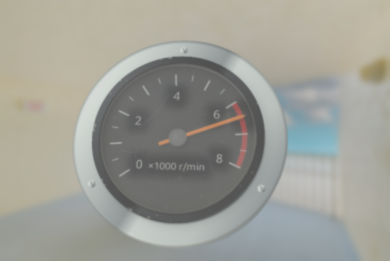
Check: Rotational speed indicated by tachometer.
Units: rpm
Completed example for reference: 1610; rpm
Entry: 6500; rpm
